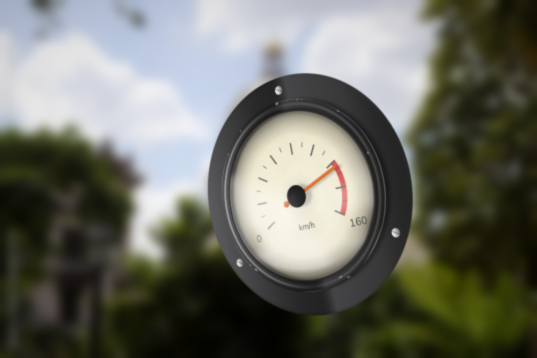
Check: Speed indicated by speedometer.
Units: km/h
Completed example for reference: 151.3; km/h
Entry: 125; km/h
